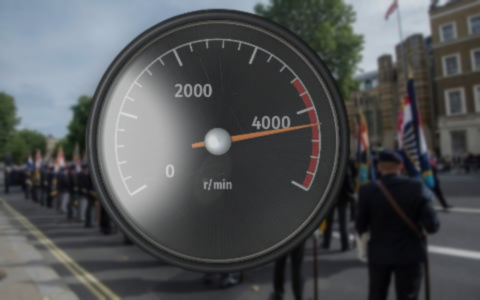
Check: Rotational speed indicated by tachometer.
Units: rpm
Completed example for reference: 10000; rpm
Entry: 4200; rpm
